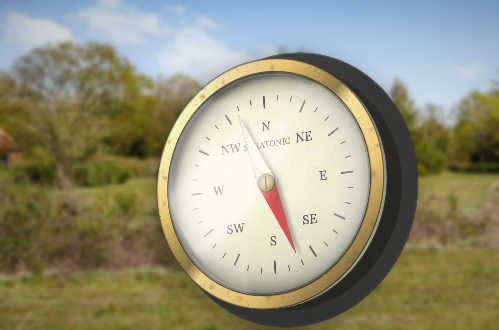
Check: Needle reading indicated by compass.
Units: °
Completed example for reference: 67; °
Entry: 160; °
